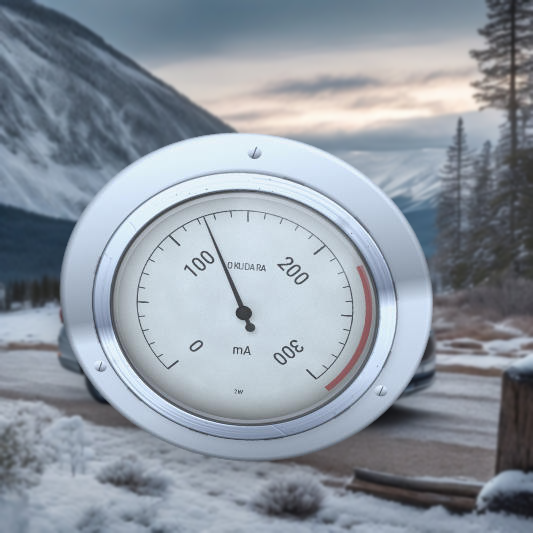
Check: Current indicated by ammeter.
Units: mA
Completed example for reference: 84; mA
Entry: 125; mA
